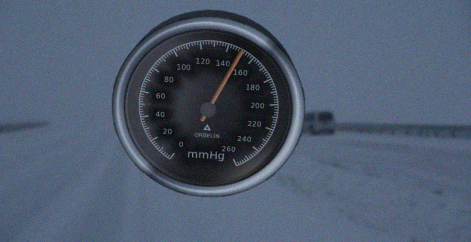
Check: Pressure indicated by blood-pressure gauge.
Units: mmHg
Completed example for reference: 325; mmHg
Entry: 150; mmHg
